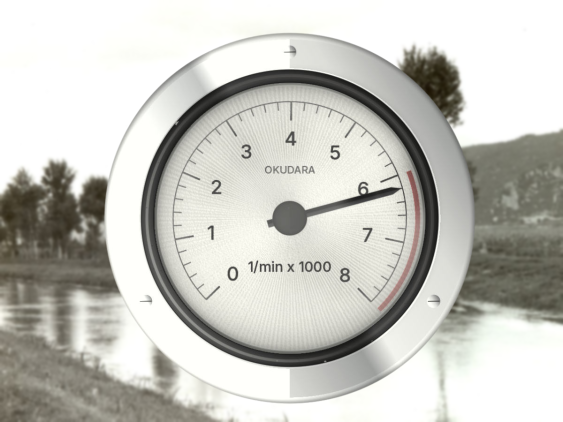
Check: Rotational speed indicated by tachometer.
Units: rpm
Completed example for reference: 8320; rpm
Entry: 6200; rpm
